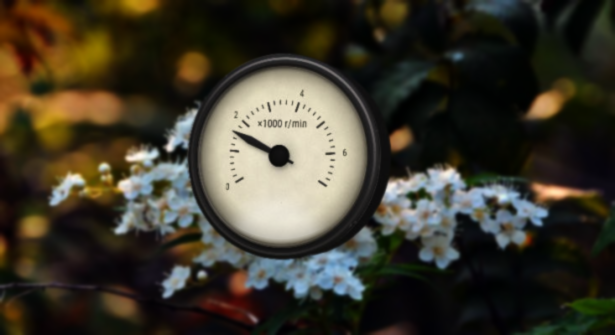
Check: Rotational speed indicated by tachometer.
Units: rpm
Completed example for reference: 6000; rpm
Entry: 1600; rpm
